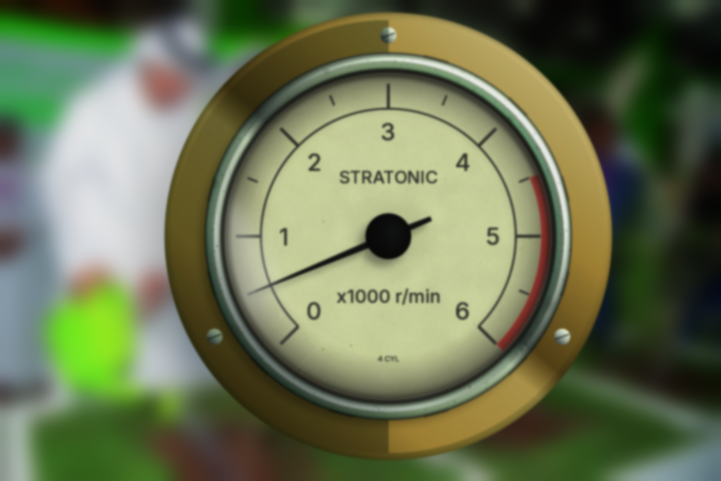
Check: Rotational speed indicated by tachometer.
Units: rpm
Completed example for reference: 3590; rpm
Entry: 500; rpm
